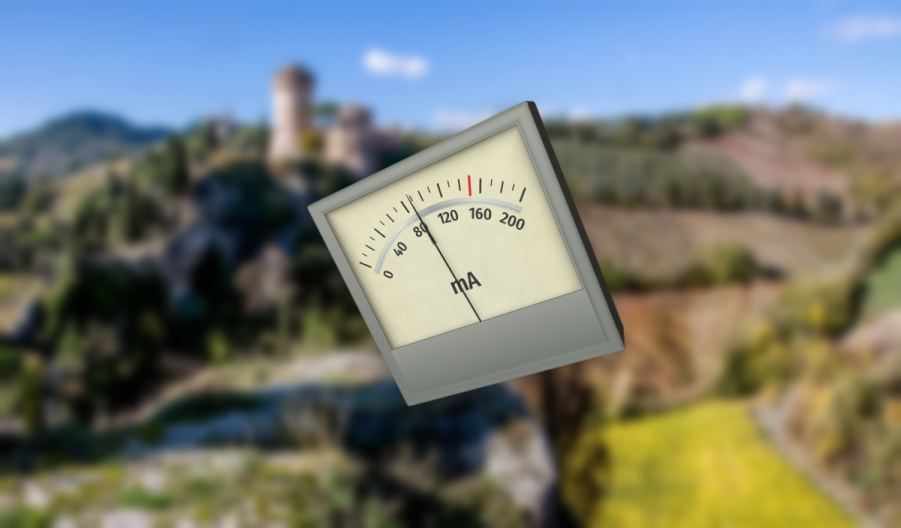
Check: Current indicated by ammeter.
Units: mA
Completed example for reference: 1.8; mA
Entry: 90; mA
